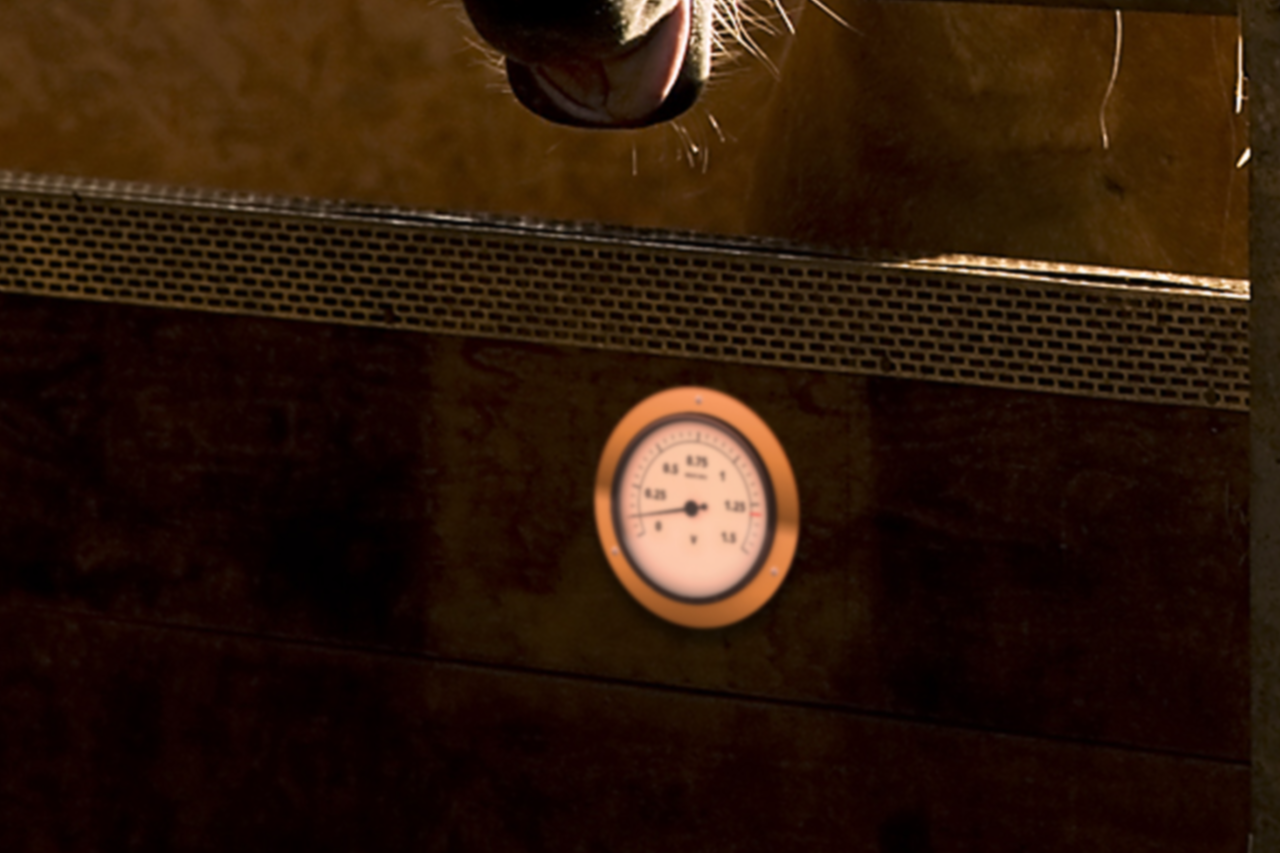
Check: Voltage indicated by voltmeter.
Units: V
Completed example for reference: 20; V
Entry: 0.1; V
